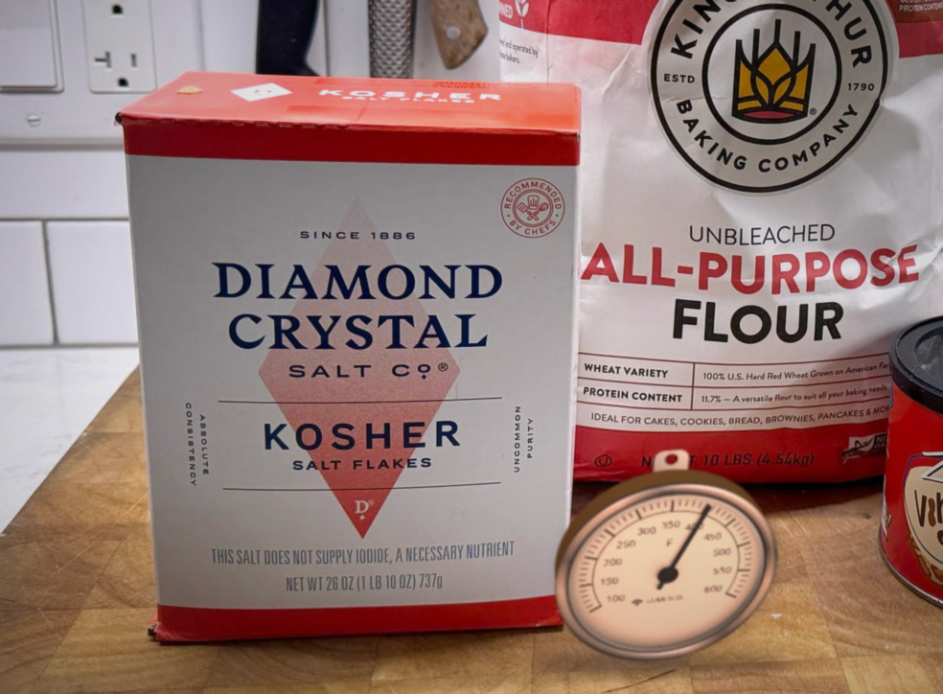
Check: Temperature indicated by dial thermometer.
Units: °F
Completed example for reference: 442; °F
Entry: 400; °F
